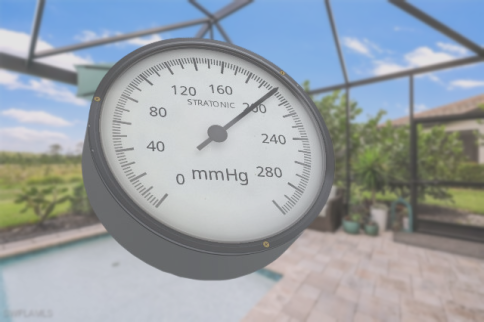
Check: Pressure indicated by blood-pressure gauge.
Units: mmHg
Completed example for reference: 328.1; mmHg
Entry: 200; mmHg
